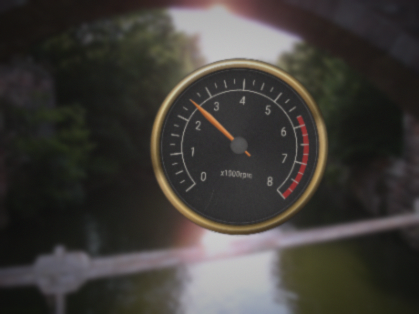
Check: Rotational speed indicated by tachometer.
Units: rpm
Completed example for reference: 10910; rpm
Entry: 2500; rpm
